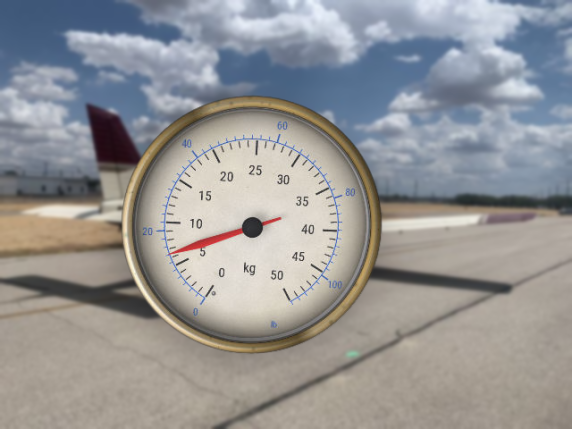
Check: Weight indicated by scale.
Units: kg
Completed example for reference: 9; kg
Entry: 6.5; kg
